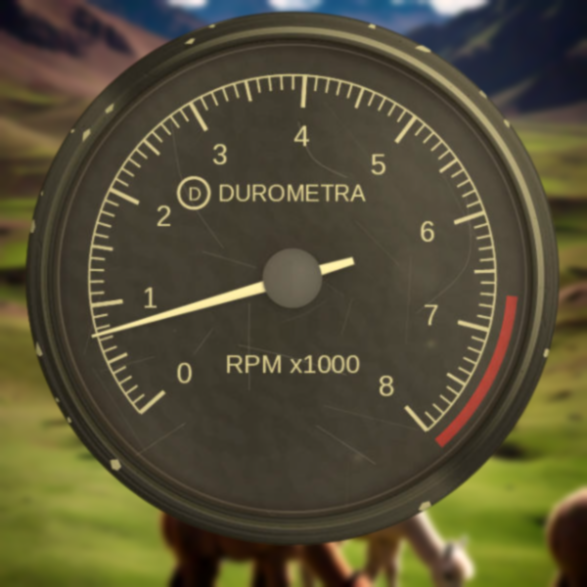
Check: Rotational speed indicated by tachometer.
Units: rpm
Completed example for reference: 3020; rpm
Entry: 750; rpm
